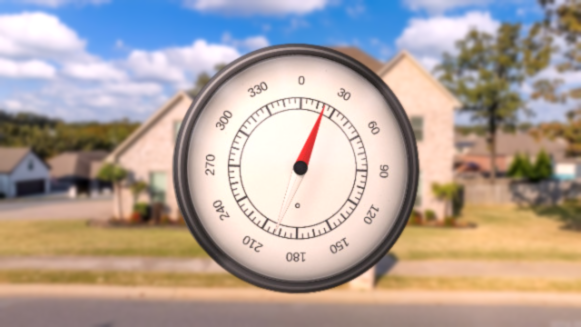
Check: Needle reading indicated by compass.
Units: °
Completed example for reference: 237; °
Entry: 20; °
